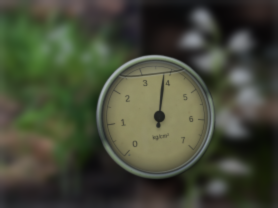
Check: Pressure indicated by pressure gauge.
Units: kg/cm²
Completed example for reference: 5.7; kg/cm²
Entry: 3.75; kg/cm²
